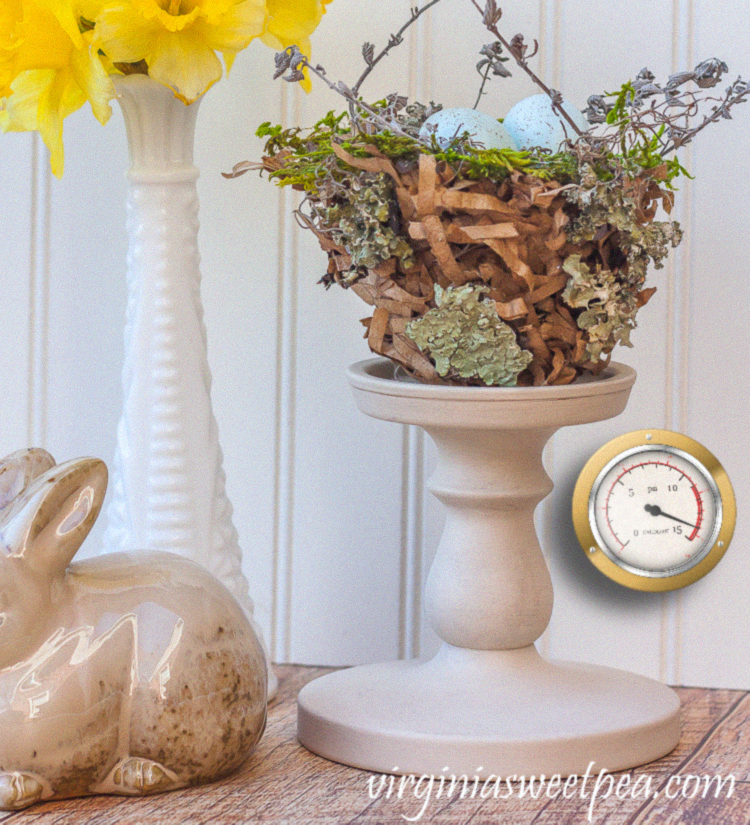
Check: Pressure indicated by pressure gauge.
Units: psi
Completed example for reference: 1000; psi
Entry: 14; psi
